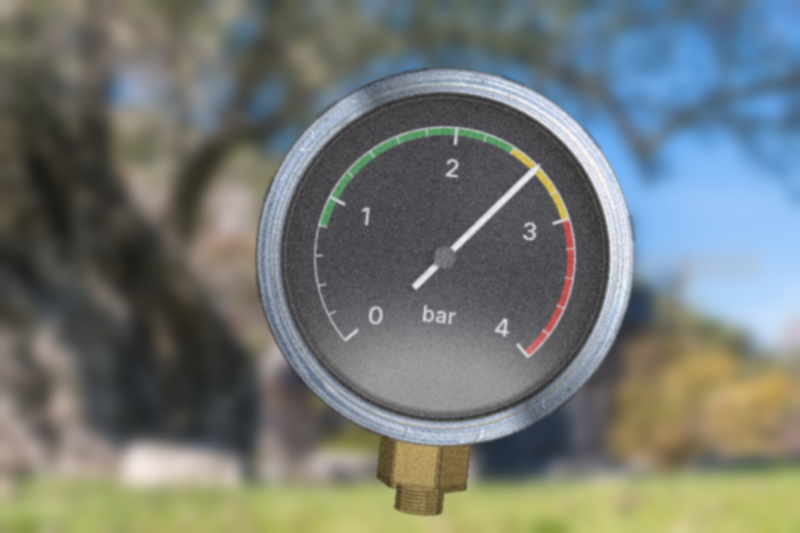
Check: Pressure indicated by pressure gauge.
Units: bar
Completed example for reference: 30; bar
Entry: 2.6; bar
